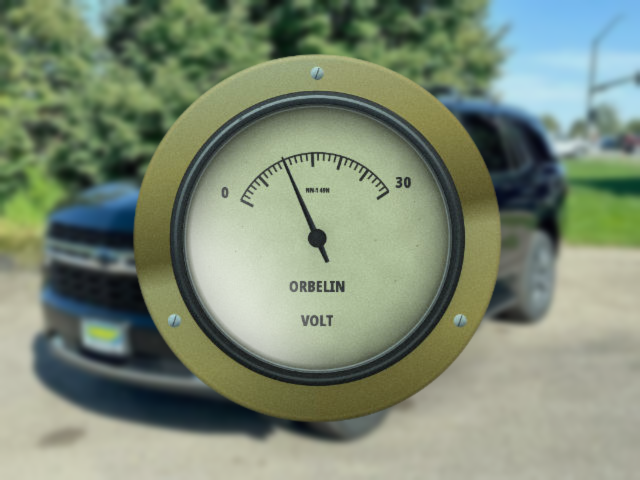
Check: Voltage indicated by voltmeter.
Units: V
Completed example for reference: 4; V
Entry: 10; V
